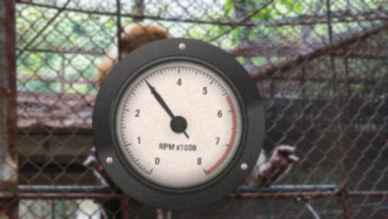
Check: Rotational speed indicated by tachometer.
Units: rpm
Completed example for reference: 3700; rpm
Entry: 3000; rpm
